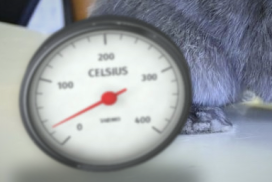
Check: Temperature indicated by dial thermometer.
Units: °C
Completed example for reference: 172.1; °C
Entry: 30; °C
